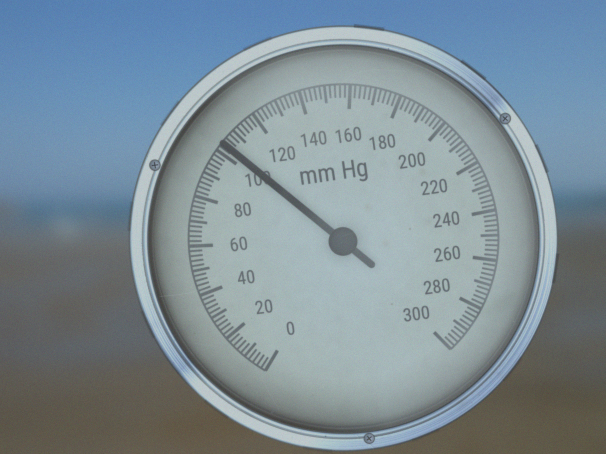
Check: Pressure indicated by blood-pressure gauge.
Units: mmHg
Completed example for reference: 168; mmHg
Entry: 104; mmHg
